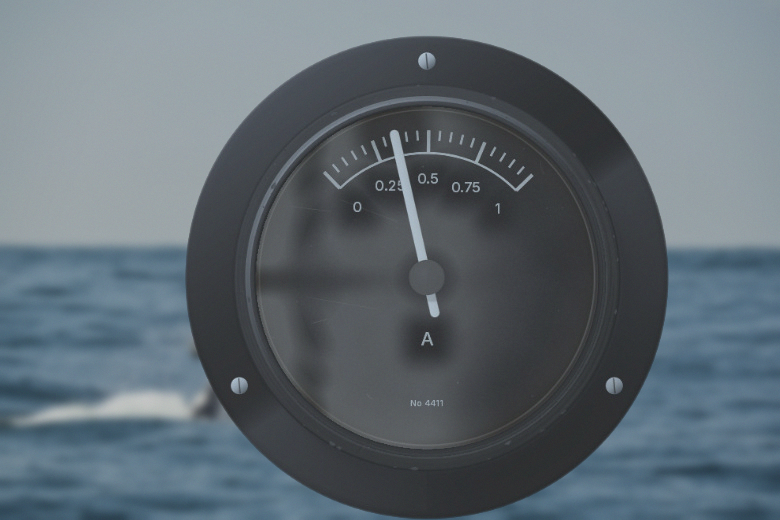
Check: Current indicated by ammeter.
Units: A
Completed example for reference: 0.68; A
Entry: 0.35; A
